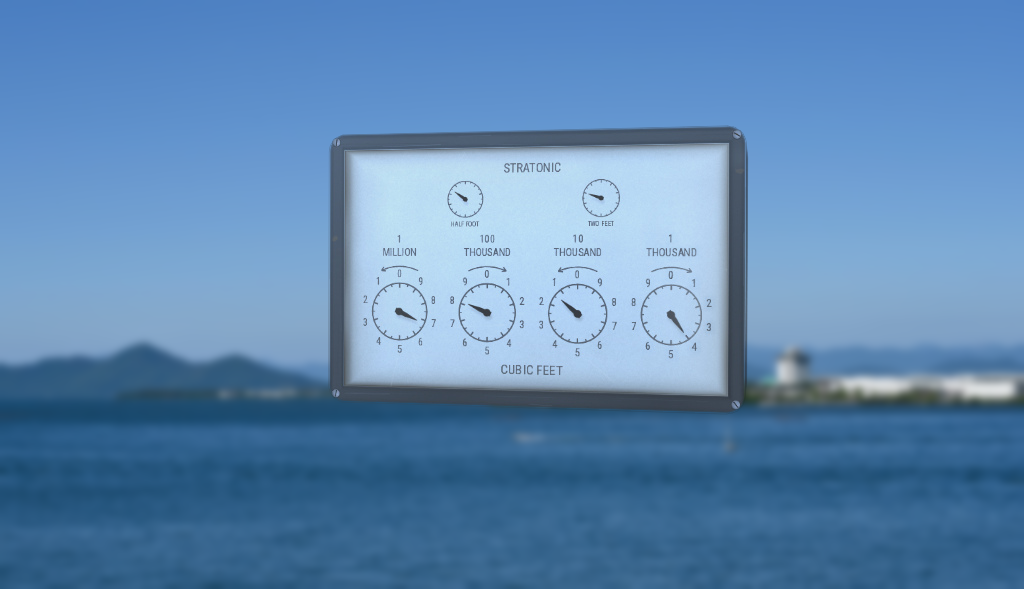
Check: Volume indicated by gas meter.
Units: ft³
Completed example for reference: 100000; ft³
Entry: 681400; ft³
